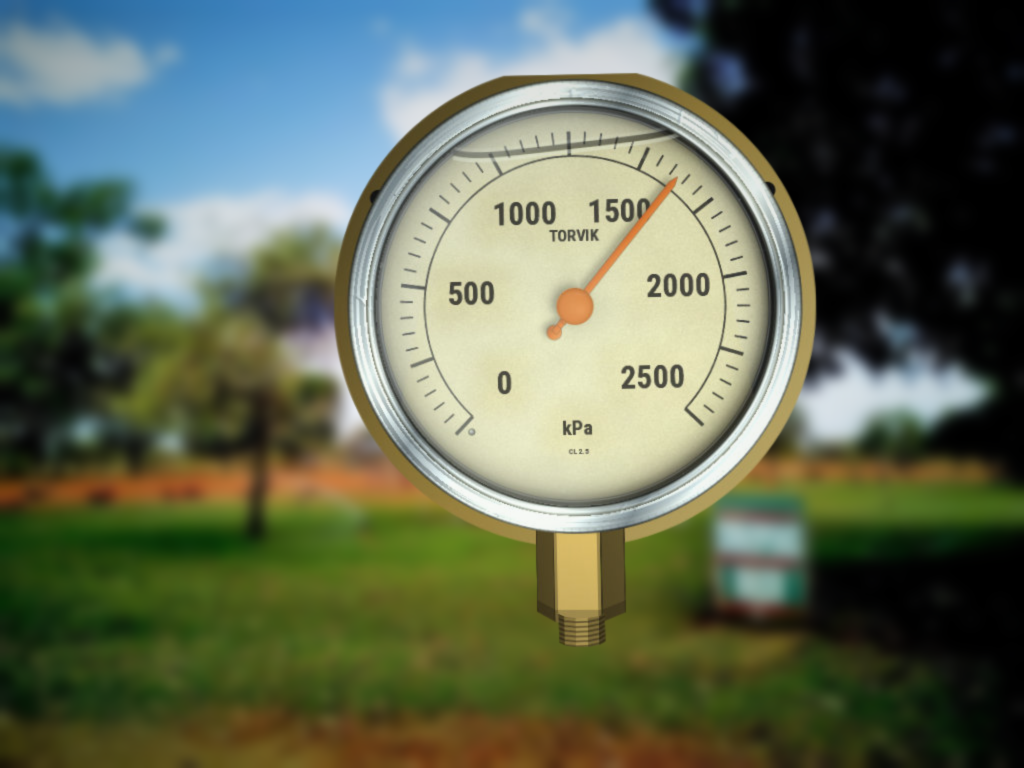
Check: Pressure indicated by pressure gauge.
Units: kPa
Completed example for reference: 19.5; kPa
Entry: 1625; kPa
